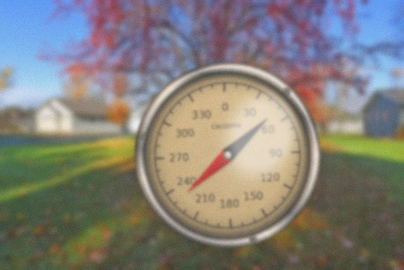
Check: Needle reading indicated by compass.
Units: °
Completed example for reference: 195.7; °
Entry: 230; °
